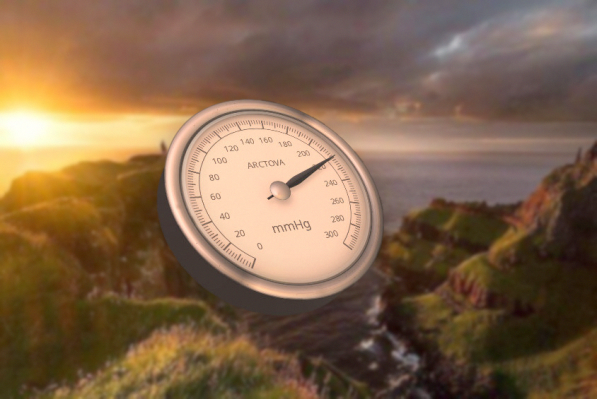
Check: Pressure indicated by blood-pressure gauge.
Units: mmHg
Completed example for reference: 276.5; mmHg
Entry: 220; mmHg
